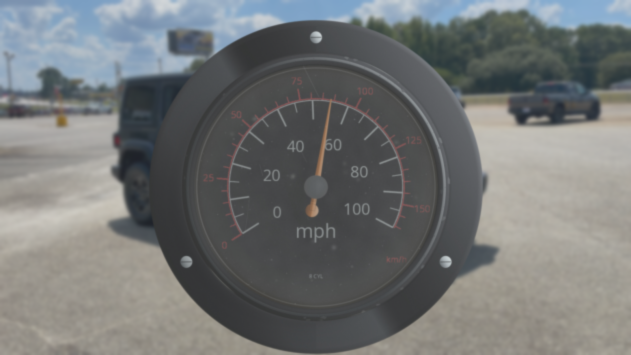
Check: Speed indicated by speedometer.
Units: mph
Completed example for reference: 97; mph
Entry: 55; mph
